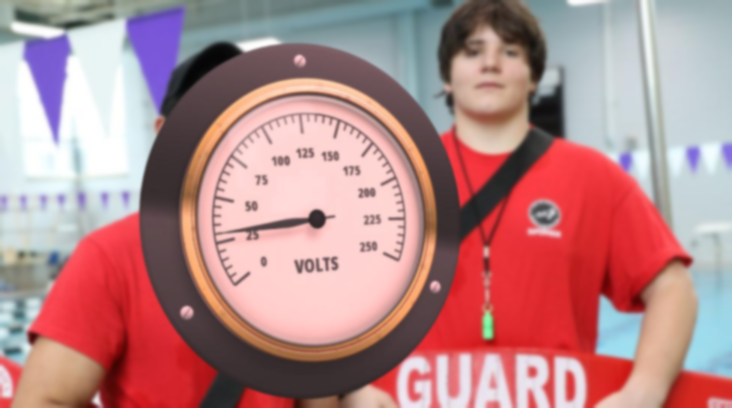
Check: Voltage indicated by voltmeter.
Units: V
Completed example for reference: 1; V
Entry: 30; V
